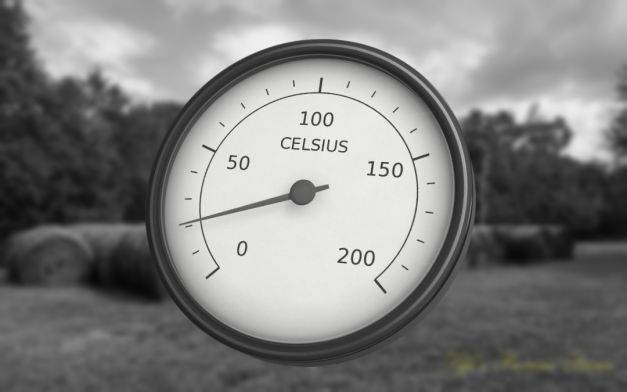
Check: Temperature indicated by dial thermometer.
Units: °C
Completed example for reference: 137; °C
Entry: 20; °C
